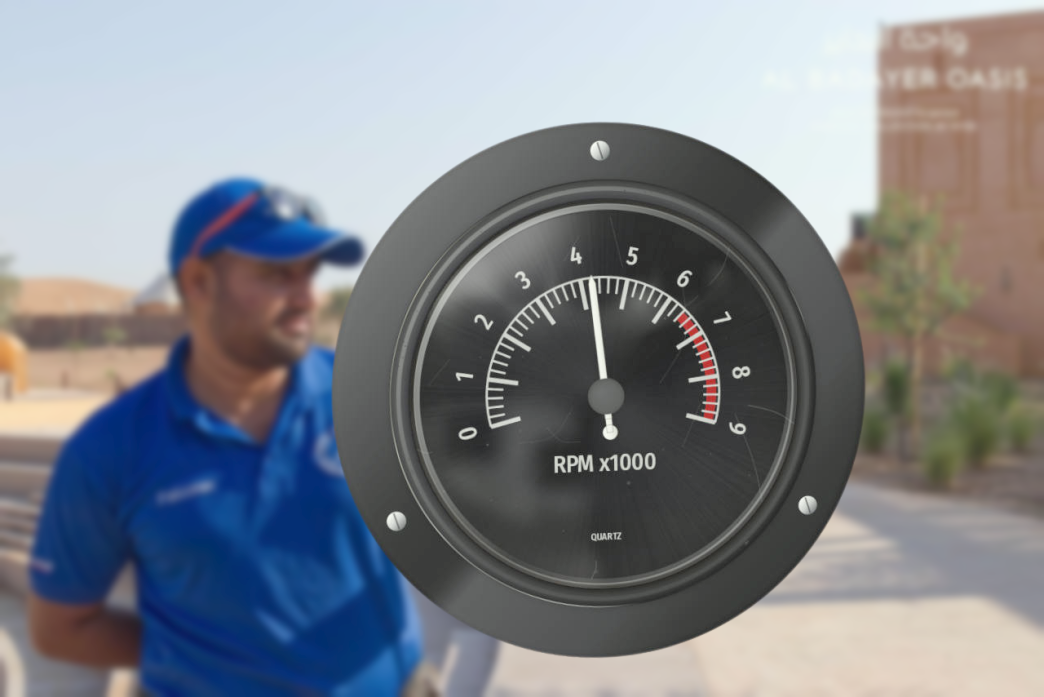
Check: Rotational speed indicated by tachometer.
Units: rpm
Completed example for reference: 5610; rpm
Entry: 4200; rpm
